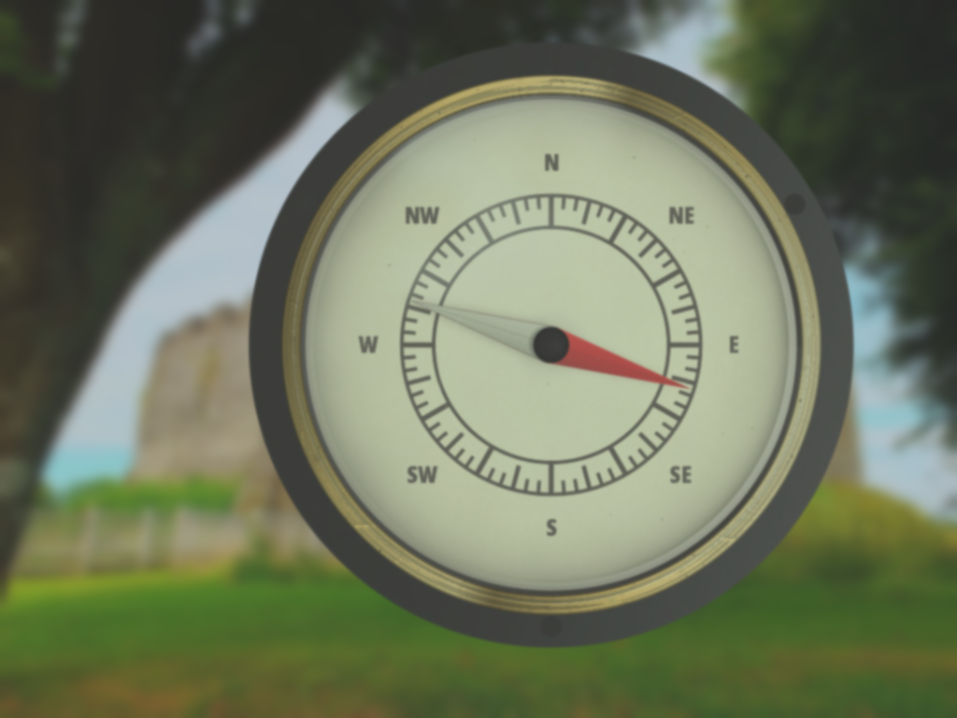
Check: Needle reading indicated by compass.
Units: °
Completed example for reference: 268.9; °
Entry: 107.5; °
